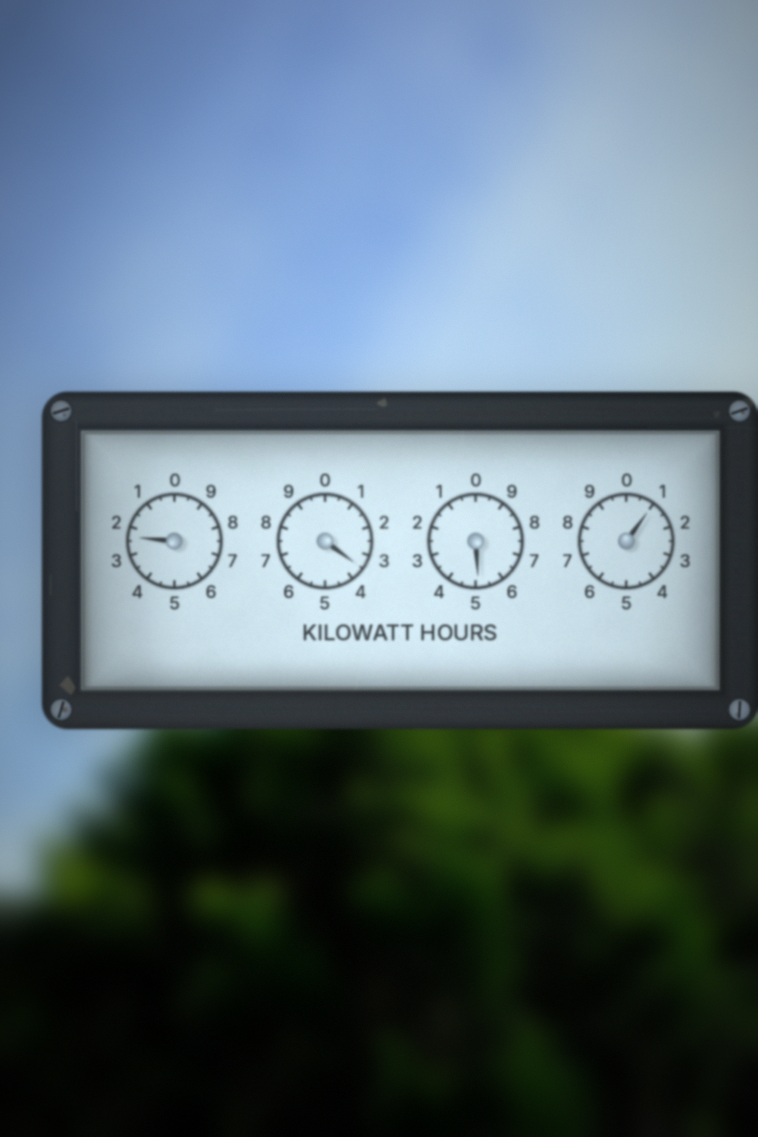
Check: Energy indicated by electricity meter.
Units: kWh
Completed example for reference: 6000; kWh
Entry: 2351; kWh
